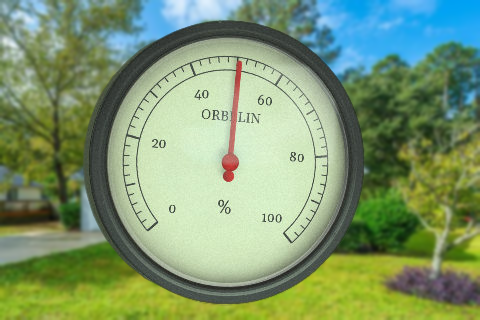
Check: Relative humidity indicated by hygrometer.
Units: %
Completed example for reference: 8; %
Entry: 50; %
